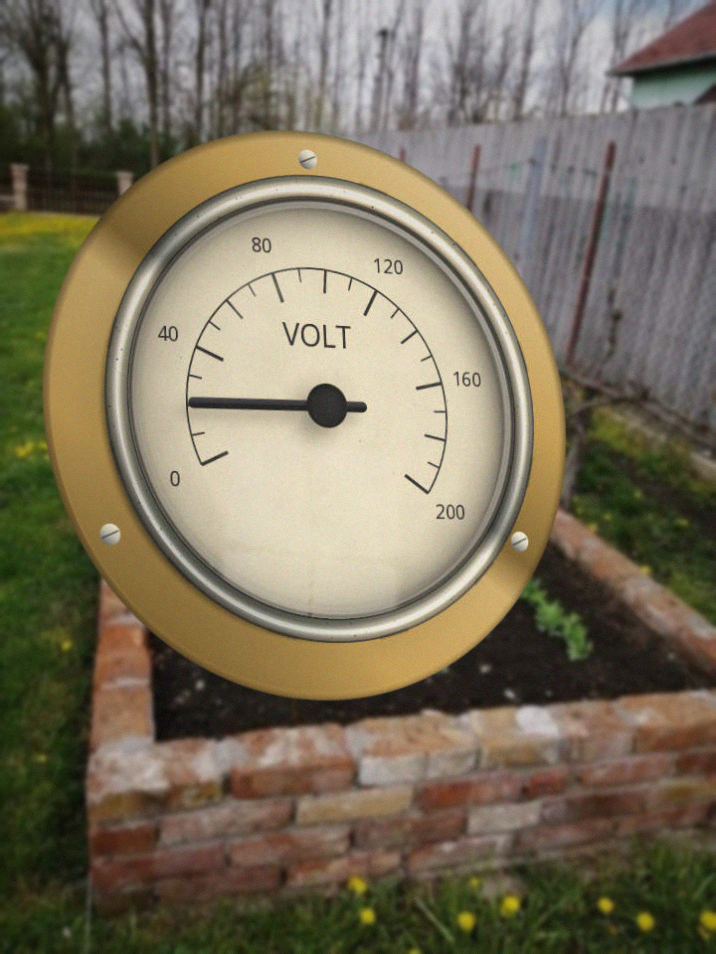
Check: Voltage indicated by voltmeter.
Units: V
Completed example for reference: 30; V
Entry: 20; V
